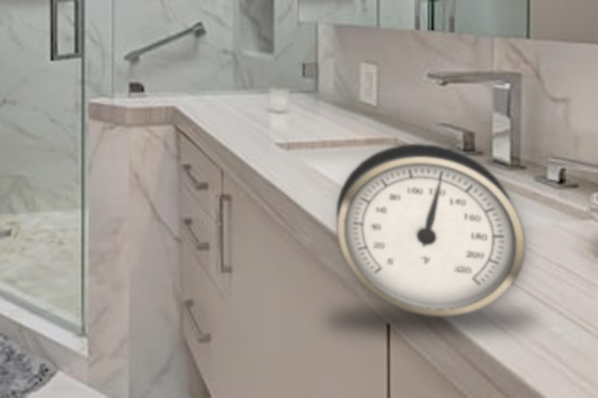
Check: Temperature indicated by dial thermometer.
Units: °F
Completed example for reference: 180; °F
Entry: 120; °F
